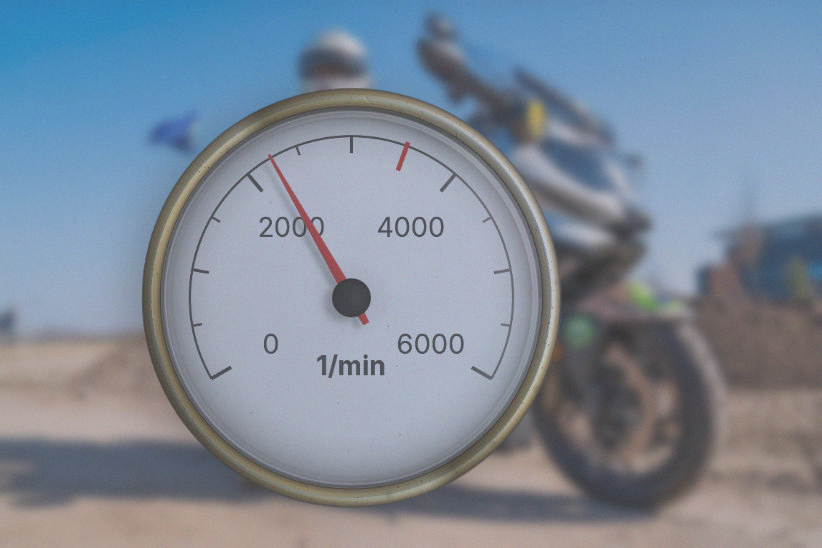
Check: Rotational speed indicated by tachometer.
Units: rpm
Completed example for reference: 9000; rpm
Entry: 2250; rpm
